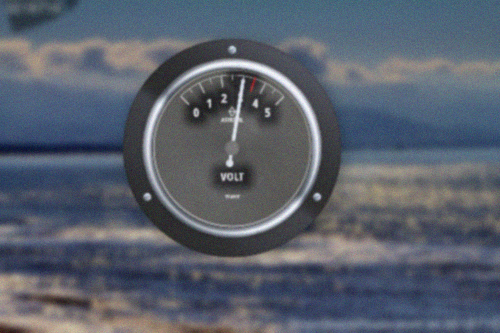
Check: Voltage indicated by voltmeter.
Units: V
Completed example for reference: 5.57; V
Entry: 3; V
